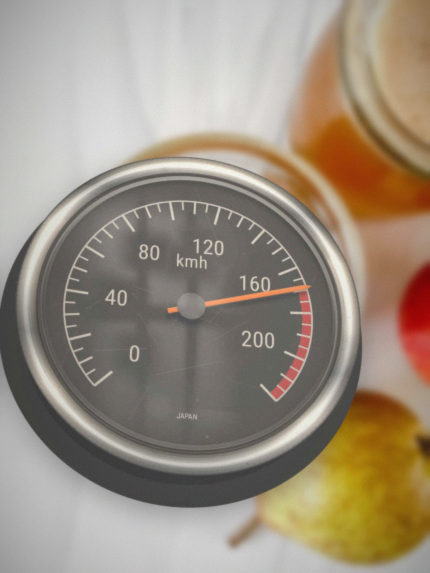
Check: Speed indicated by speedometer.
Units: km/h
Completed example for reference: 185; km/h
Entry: 170; km/h
